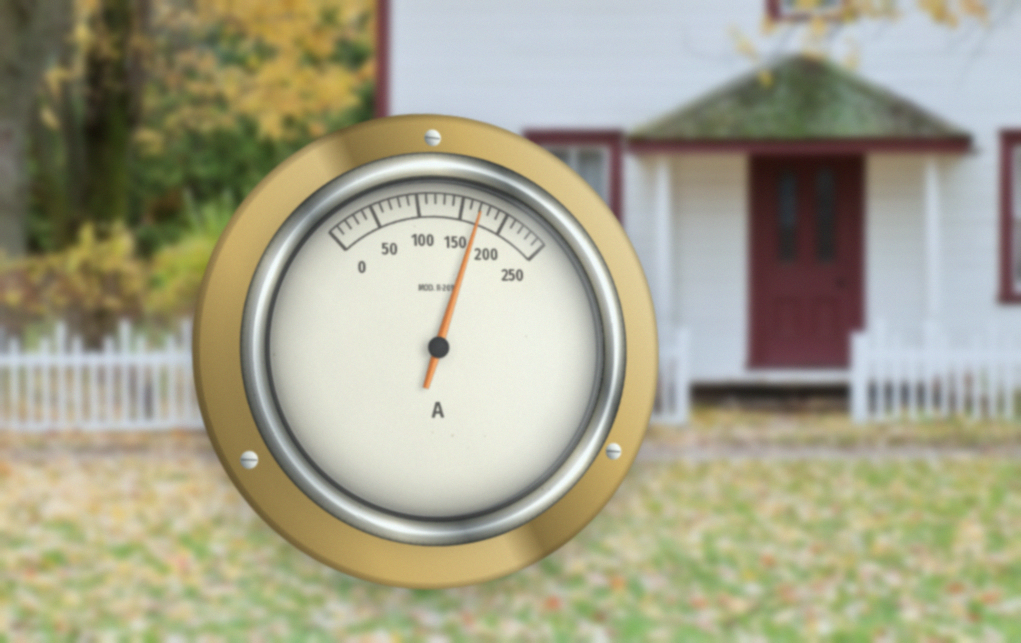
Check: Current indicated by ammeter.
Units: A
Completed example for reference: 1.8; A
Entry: 170; A
